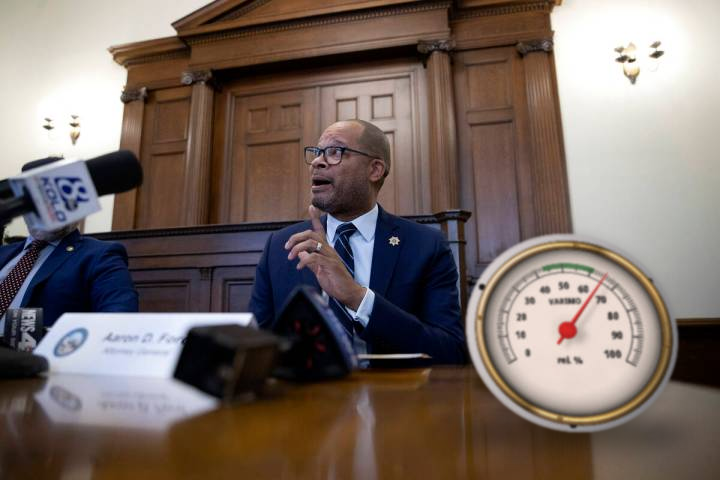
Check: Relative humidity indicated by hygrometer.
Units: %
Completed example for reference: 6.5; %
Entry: 65; %
